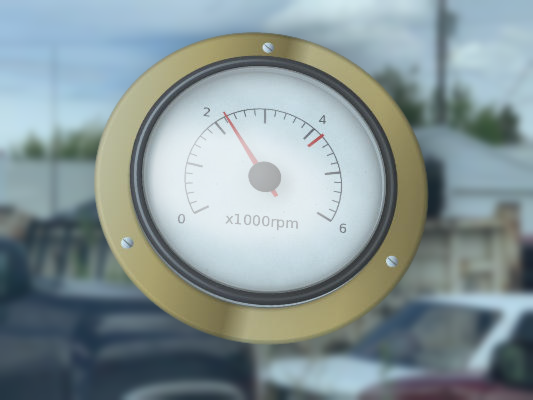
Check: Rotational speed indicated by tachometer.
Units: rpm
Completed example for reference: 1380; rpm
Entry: 2200; rpm
